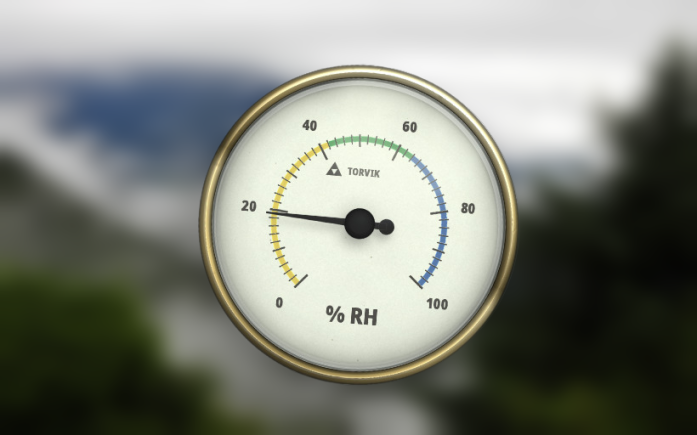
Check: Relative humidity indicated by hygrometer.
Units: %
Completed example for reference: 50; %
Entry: 19; %
